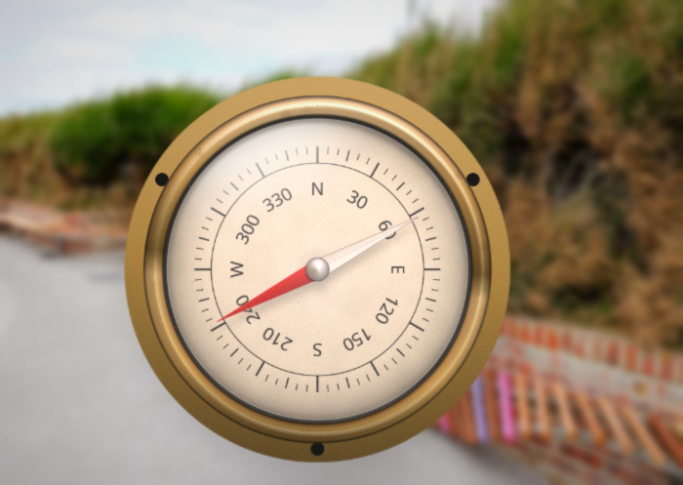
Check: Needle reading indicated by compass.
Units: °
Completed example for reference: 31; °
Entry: 242.5; °
